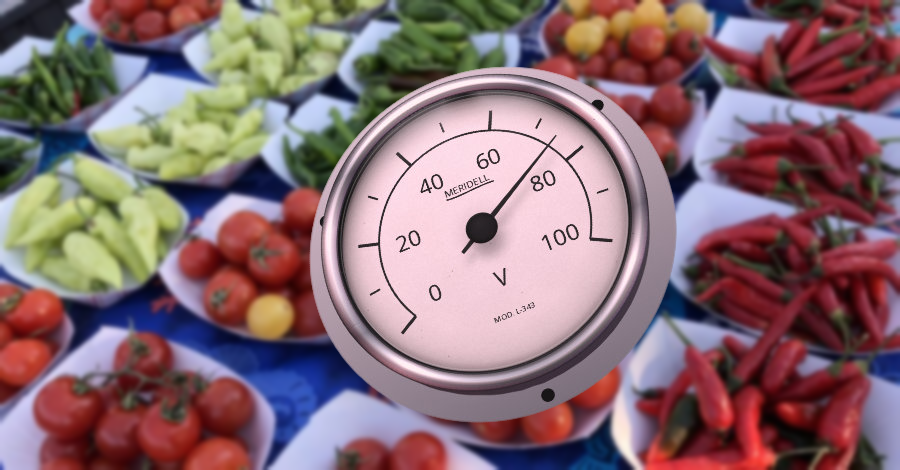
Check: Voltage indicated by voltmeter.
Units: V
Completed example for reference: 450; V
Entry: 75; V
